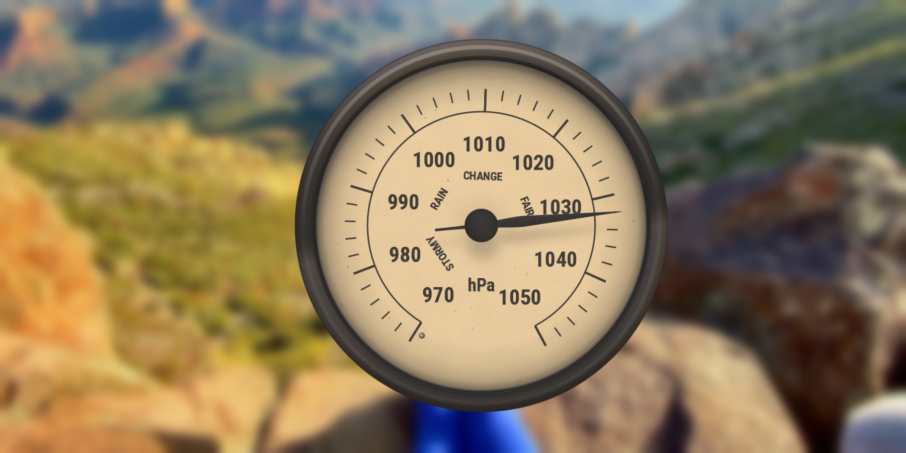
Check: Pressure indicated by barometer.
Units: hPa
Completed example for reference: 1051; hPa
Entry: 1032; hPa
